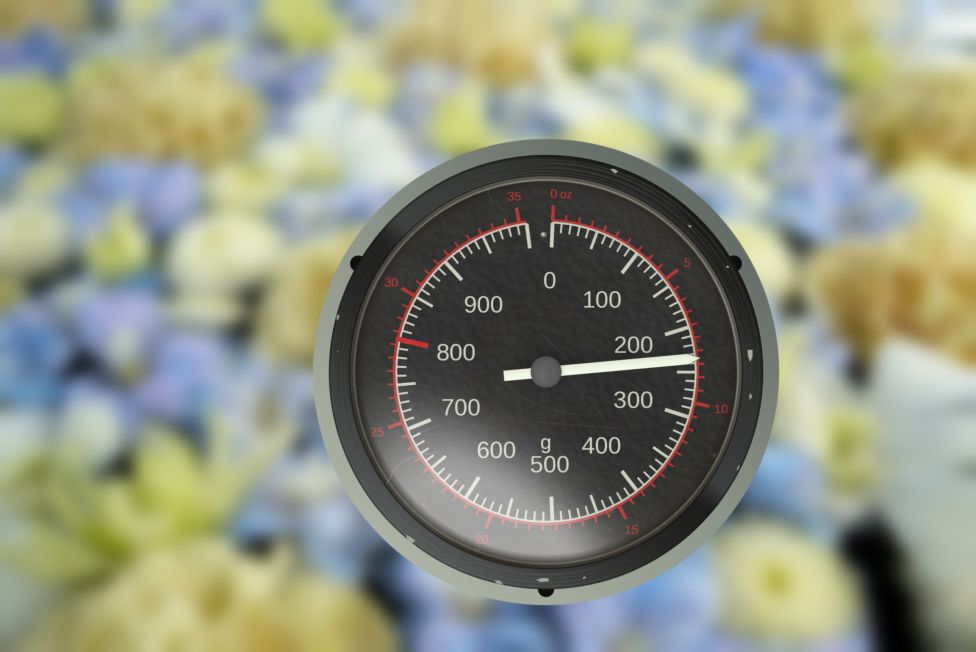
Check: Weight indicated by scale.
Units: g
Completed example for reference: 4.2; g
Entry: 235; g
